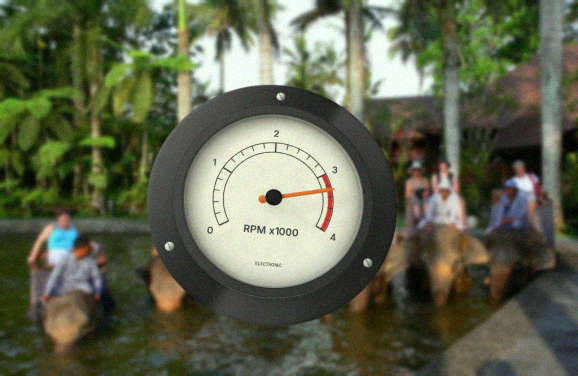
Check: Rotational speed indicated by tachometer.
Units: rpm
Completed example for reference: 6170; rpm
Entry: 3300; rpm
